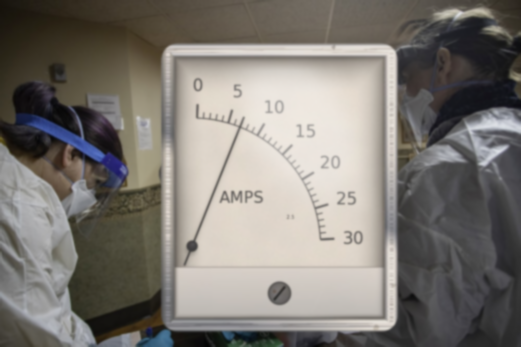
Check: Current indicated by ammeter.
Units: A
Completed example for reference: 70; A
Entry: 7; A
